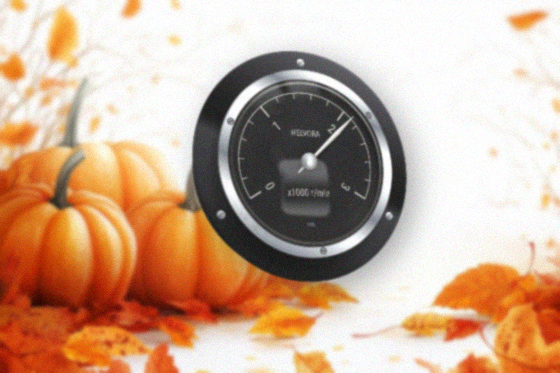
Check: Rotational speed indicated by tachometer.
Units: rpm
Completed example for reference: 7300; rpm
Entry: 2100; rpm
